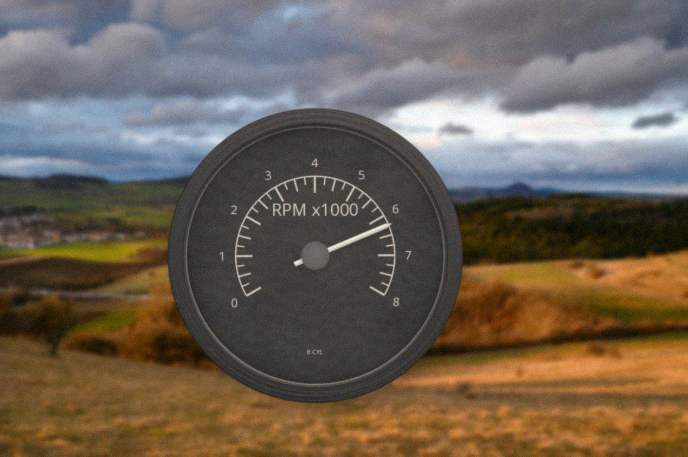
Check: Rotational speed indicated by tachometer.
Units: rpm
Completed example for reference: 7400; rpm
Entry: 6250; rpm
